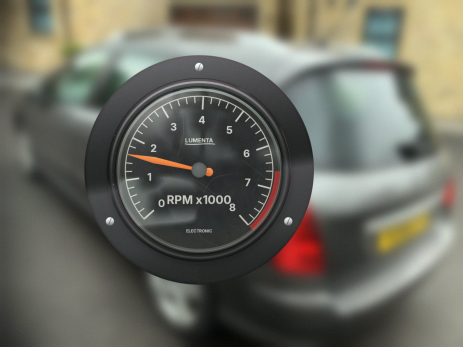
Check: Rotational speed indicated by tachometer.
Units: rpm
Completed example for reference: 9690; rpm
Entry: 1600; rpm
